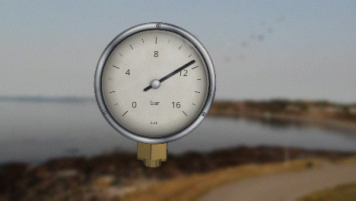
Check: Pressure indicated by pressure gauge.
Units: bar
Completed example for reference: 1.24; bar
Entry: 11.5; bar
